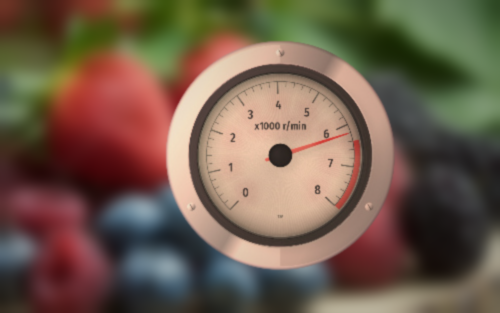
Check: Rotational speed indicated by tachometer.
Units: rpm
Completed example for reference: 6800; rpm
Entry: 6200; rpm
